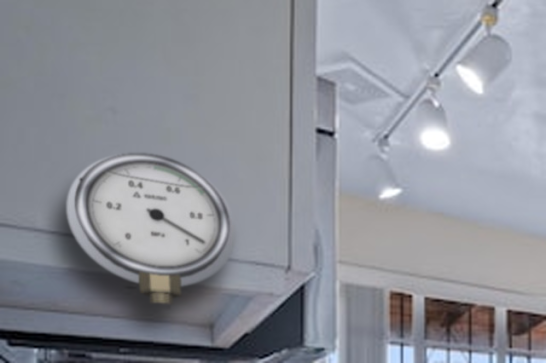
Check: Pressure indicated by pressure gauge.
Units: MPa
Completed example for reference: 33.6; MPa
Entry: 0.95; MPa
